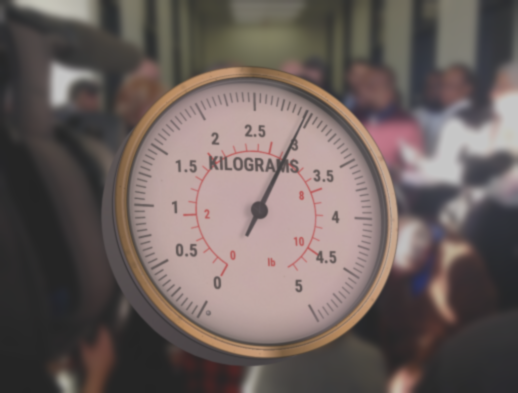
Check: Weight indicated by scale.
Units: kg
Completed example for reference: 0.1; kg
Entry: 2.95; kg
